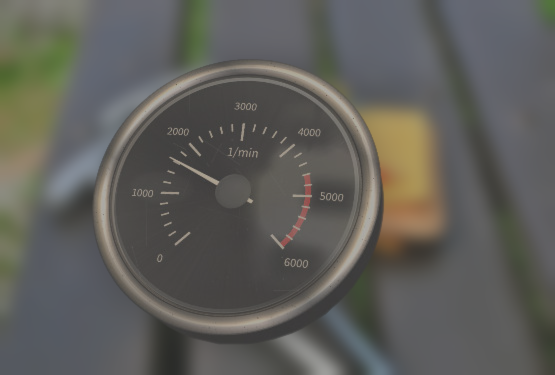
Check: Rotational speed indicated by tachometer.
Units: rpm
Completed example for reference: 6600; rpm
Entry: 1600; rpm
